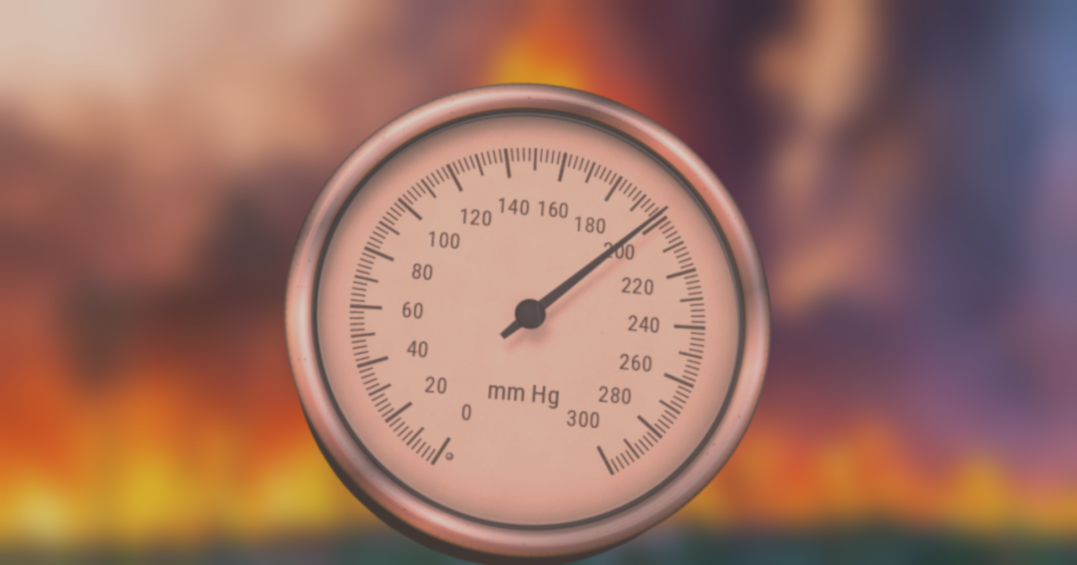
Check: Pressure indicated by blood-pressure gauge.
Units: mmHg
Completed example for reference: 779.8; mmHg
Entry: 198; mmHg
